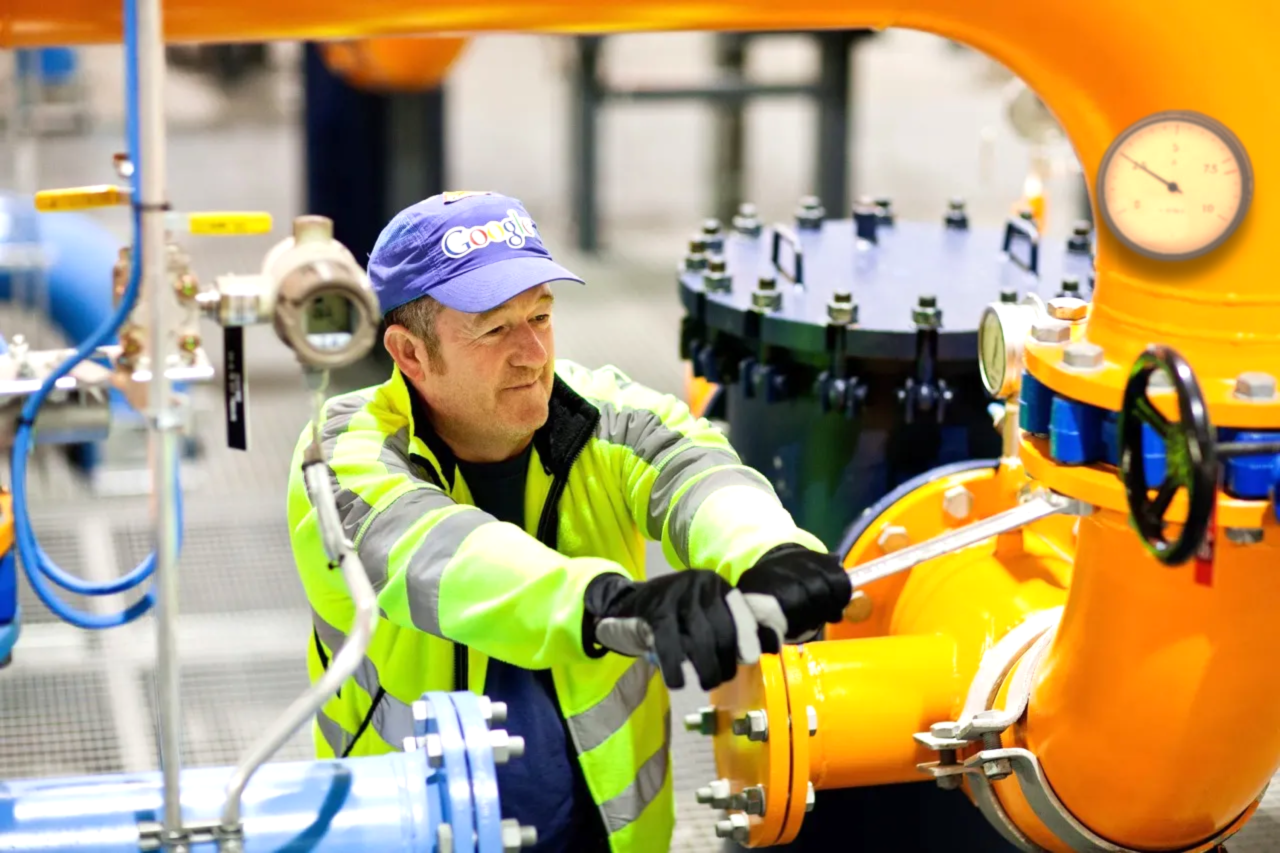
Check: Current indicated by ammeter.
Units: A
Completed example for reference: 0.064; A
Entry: 2.5; A
